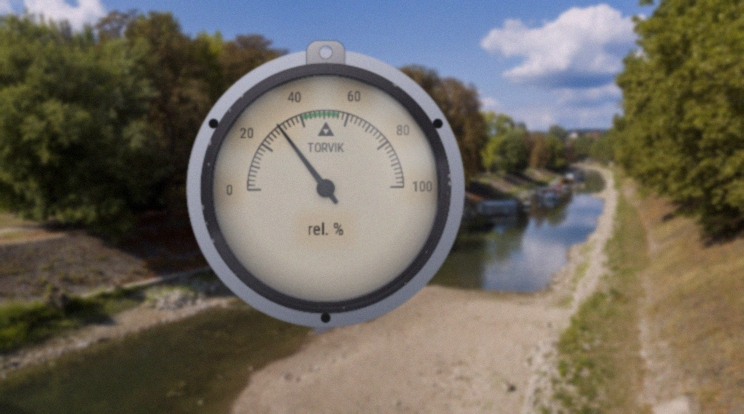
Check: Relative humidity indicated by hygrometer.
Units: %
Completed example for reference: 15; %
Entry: 30; %
